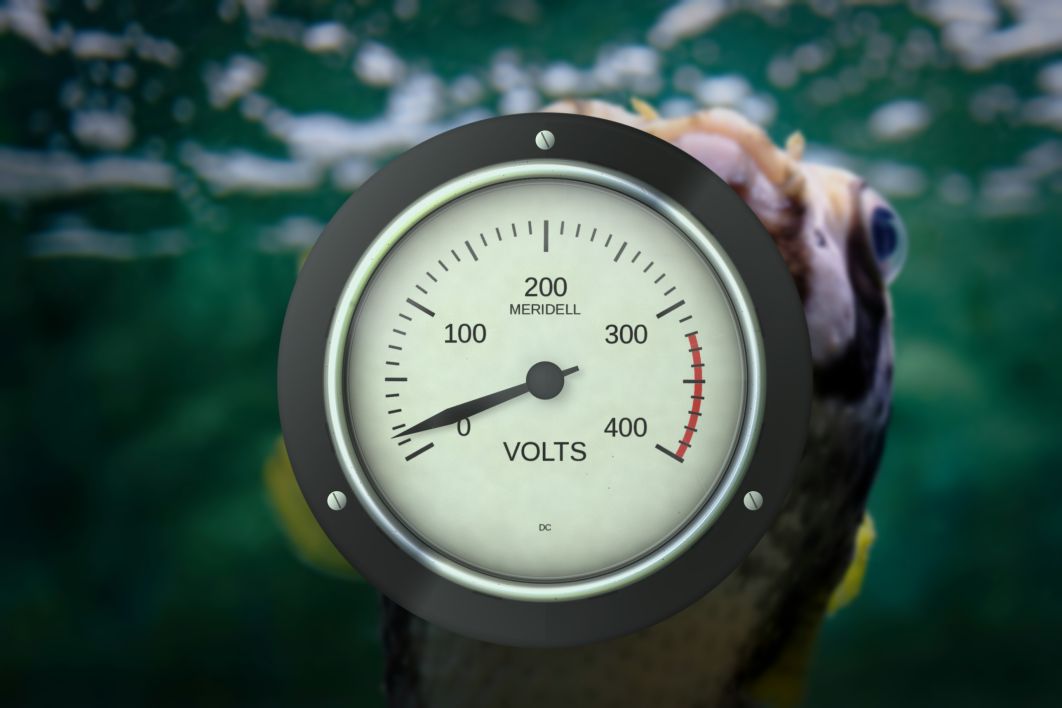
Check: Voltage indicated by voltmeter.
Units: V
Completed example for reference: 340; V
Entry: 15; V
